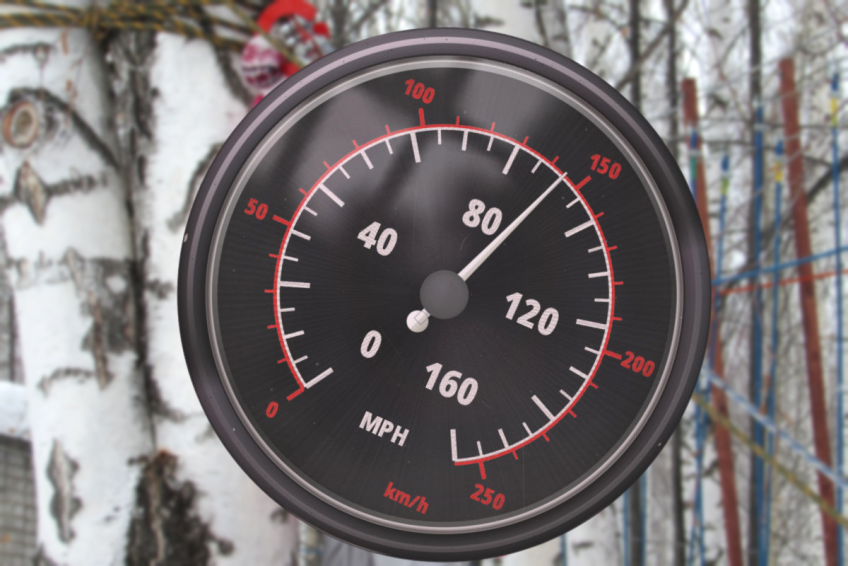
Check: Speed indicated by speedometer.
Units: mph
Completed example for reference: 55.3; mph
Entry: 90; mph
